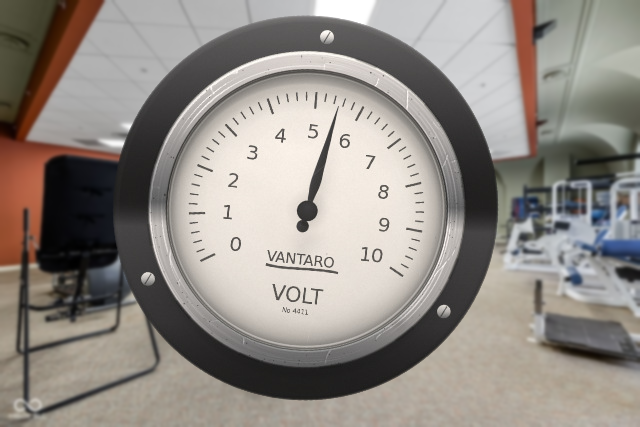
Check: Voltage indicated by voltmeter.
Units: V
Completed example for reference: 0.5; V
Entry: 5.5; V
